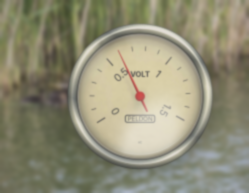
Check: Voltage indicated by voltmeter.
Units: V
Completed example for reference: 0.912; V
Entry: 0.6; V
